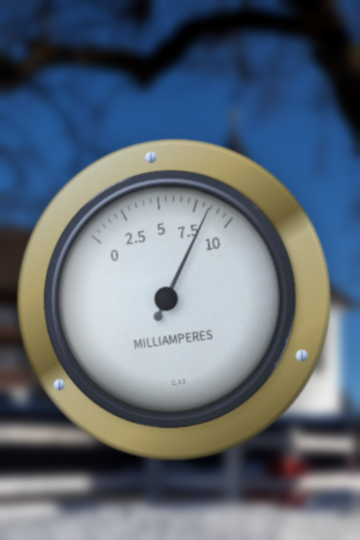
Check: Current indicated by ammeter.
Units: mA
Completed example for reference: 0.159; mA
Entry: 8.5; mA
